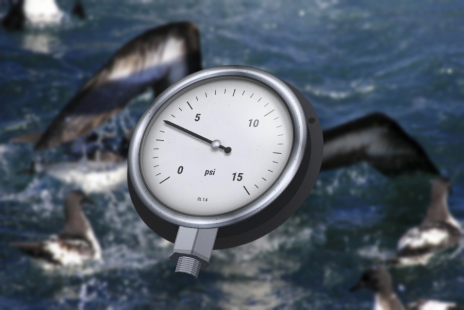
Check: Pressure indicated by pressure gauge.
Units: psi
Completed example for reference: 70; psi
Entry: 3.5; psi
